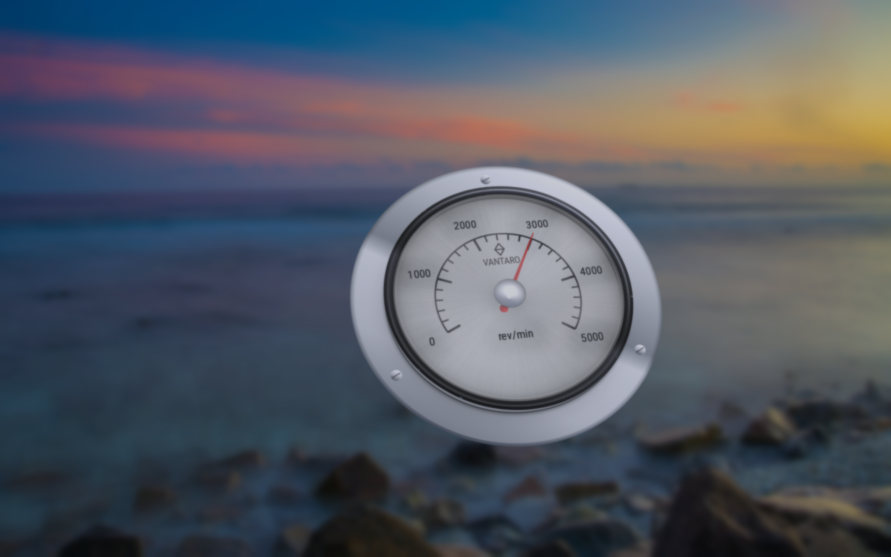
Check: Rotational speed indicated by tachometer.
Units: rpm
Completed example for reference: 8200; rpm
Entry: 3000; rpm
